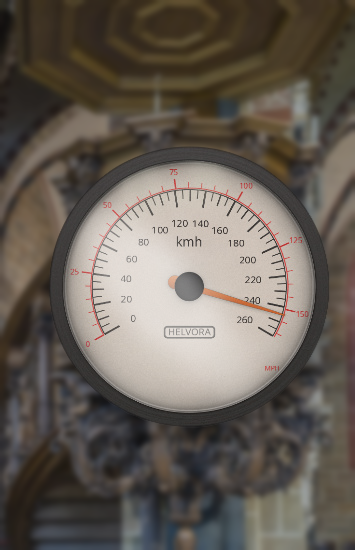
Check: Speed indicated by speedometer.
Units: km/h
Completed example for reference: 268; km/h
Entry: 245; km/h
